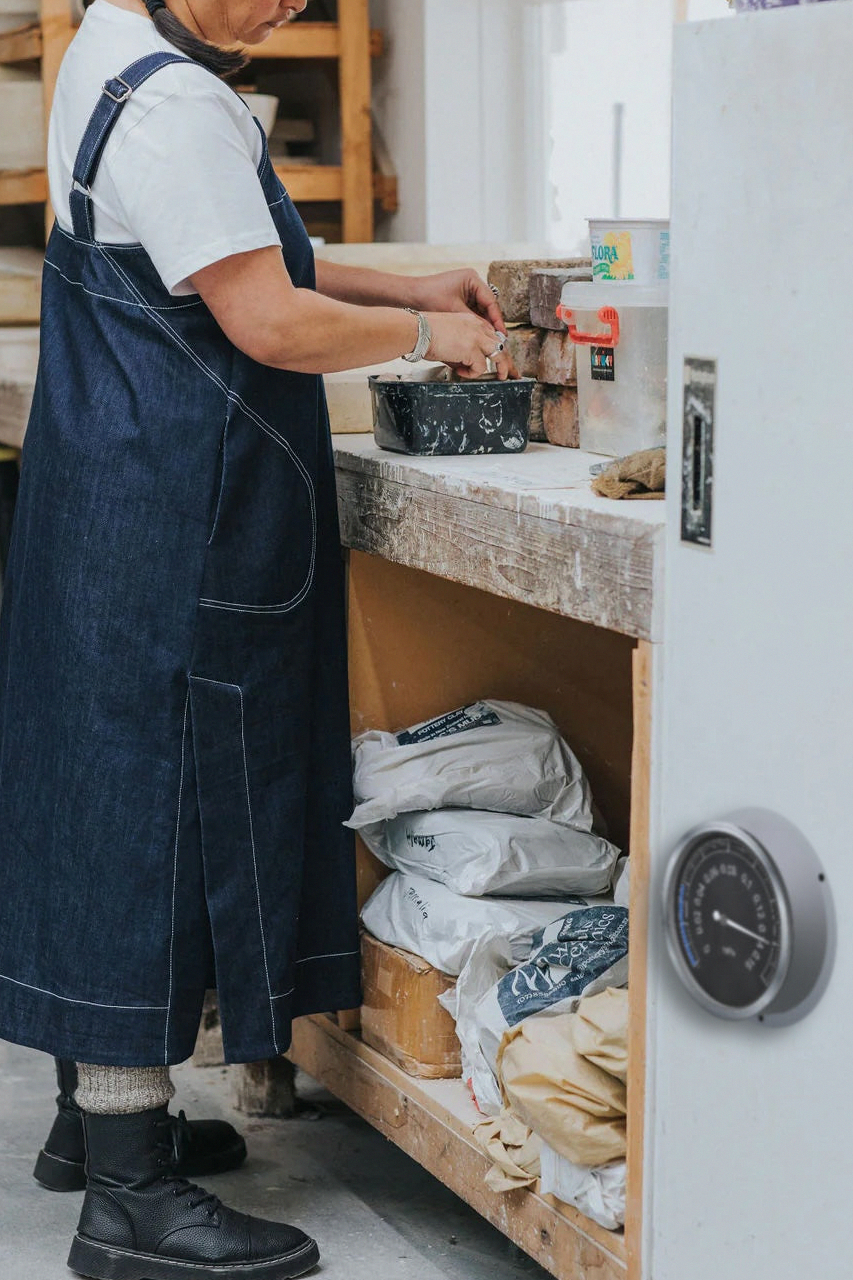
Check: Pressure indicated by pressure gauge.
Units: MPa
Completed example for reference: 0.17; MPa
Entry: 0.14; MPa
